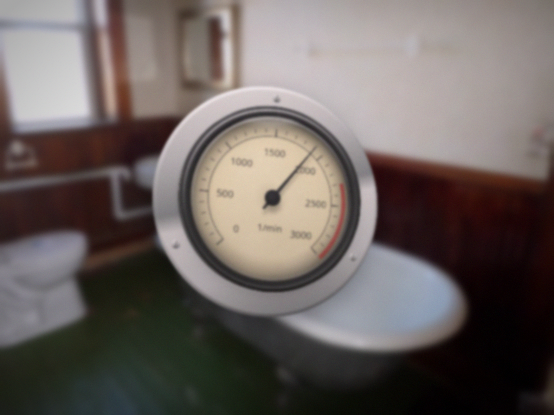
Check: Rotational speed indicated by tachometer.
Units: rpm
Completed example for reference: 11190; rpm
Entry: 1900; rpm
